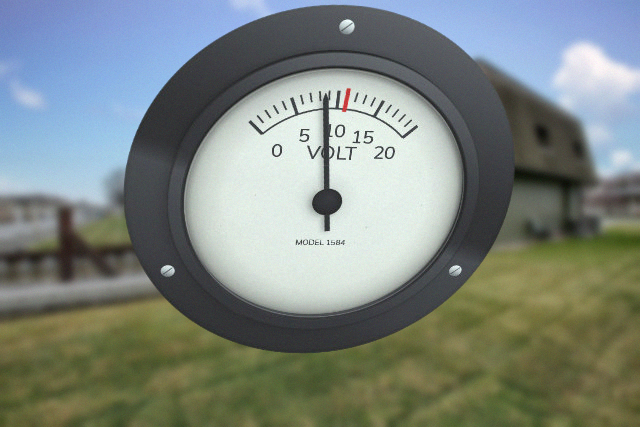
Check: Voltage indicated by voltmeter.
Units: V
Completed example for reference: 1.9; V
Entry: 8.5; V
